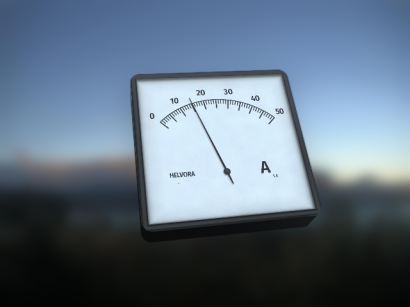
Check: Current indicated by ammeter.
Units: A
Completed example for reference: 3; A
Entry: 15; A
